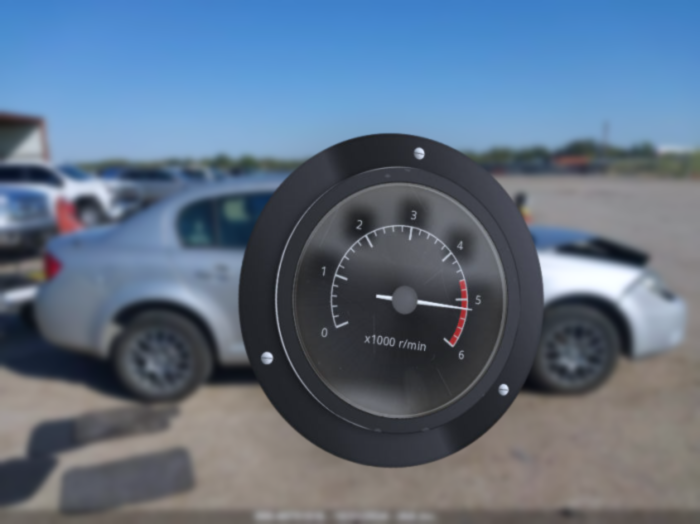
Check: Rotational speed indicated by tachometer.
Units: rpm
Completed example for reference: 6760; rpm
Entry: 5200; rpm
